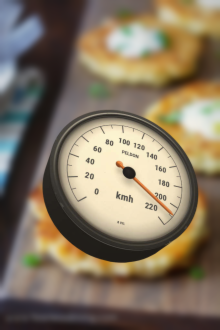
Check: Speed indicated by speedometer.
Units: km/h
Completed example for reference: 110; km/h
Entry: 210; km/h
